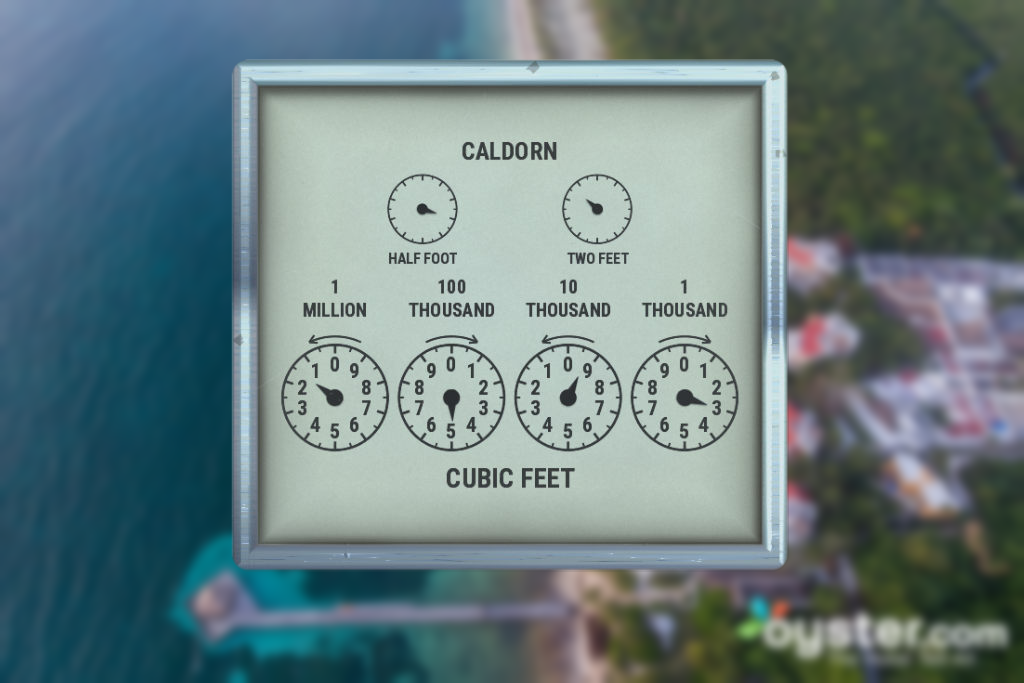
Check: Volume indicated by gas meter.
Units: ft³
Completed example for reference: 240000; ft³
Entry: 149300; ft³
